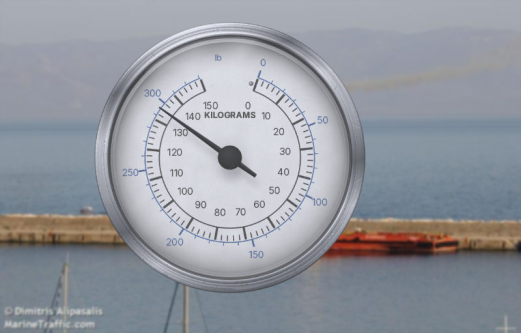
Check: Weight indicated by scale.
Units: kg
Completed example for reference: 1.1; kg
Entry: 134; kg
